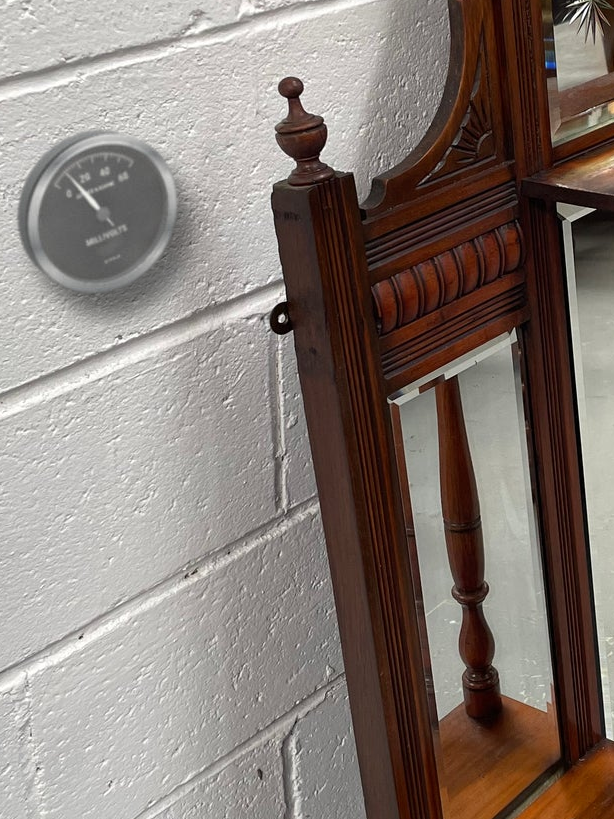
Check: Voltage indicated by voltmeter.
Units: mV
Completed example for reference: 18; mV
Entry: 10; mV
